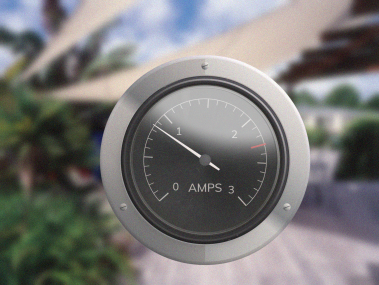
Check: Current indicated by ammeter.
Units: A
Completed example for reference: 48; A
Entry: 0.85; A
